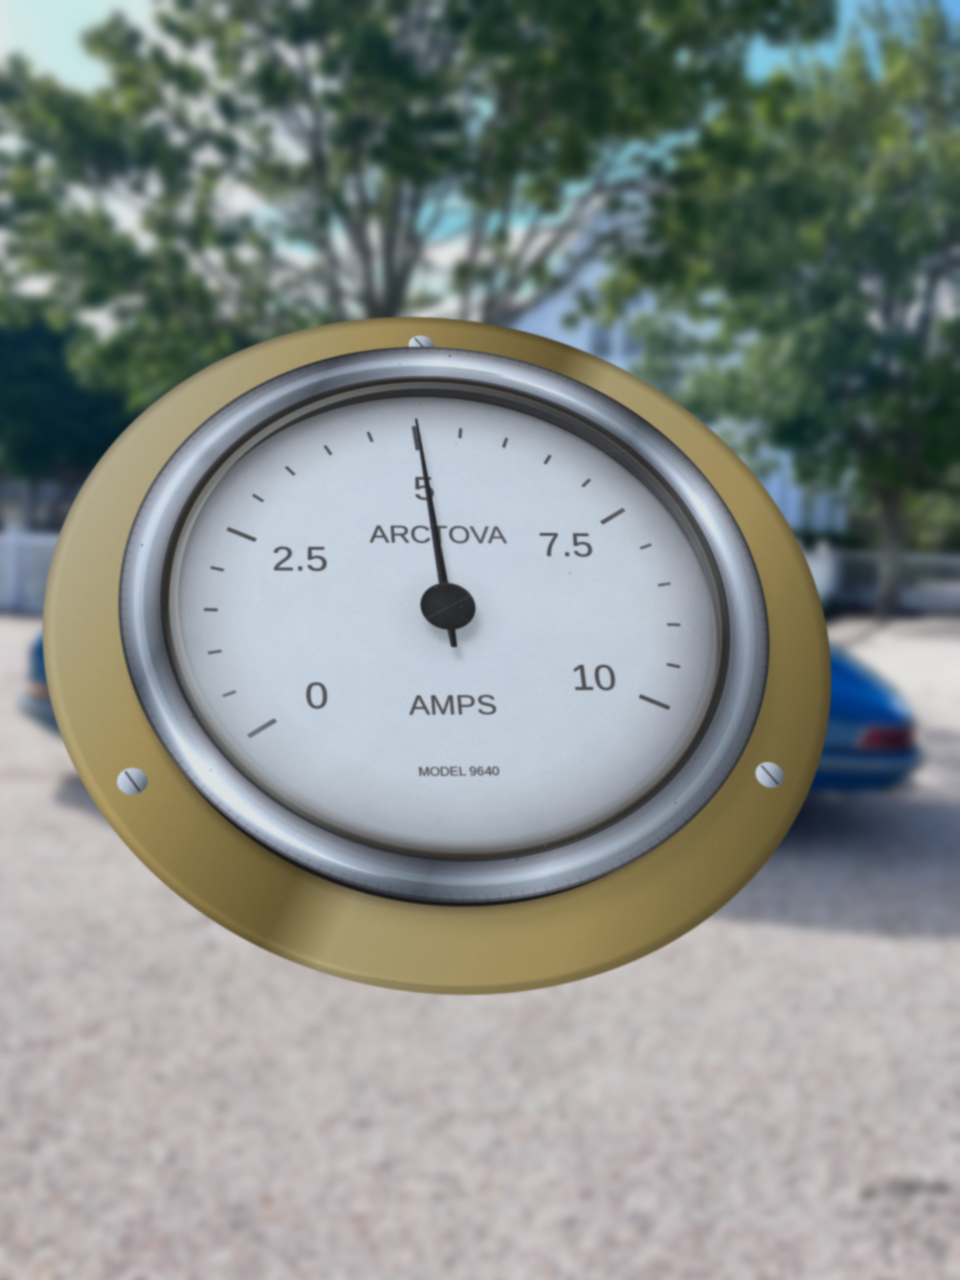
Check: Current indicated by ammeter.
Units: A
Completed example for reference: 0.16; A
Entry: 5; A
